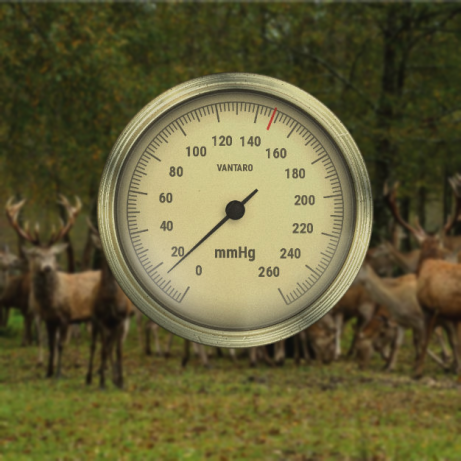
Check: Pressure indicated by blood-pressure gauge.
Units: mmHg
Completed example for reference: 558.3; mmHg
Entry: 14; mmHg
